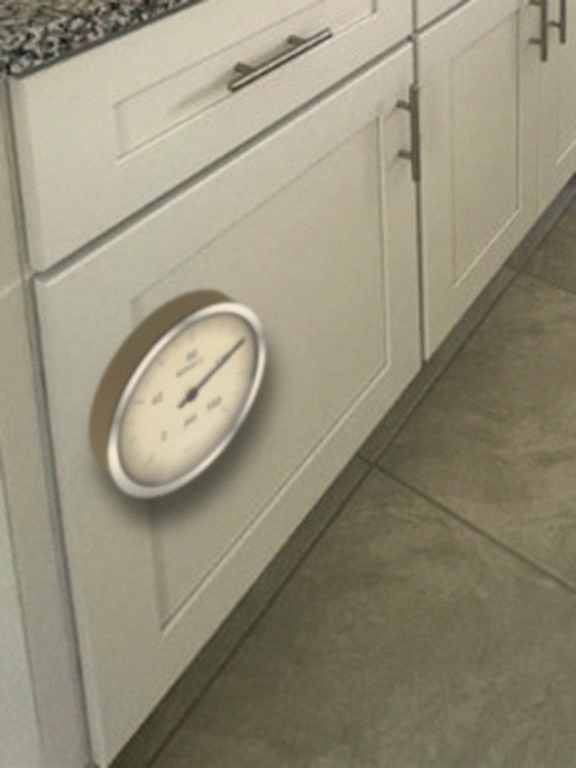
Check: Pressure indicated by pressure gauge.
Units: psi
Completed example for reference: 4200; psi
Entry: 120; psi
